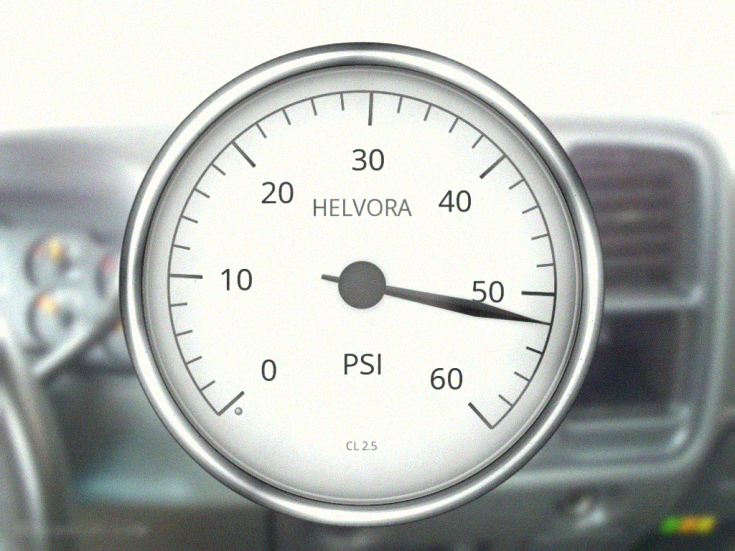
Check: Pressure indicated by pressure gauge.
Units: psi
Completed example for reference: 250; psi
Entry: 52; psi
